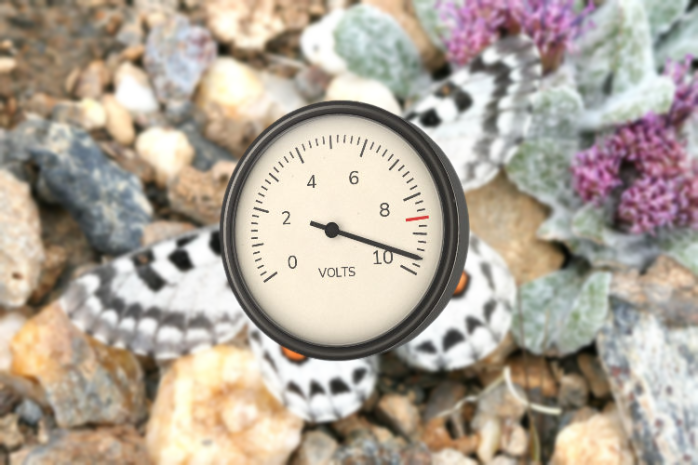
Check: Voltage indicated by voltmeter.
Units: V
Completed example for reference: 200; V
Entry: 9.6; V
